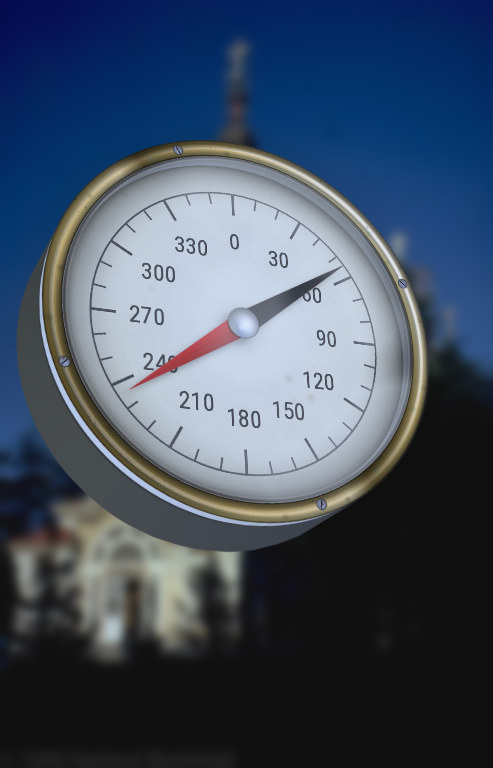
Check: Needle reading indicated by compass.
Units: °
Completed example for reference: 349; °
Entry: 235; °
